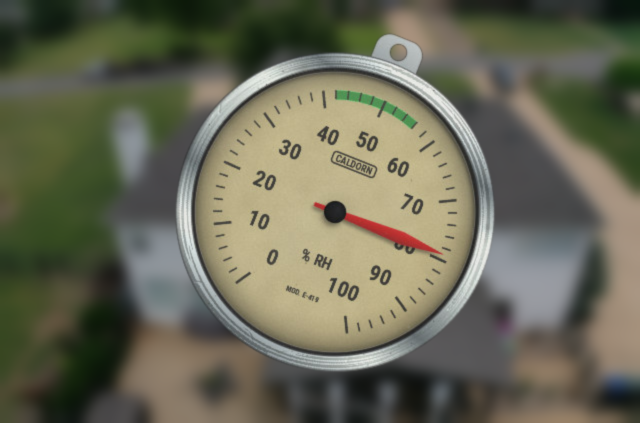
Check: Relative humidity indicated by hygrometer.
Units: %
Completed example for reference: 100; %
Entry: 79; %
